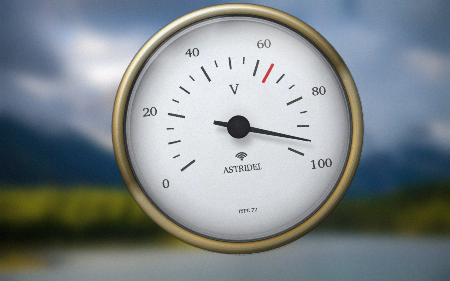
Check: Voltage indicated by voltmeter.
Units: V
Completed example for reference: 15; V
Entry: 95; V
